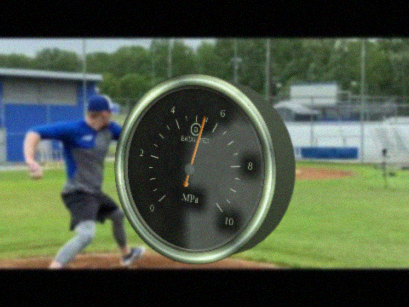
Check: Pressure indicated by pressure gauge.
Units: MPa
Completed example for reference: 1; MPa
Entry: 5.5; MPa
